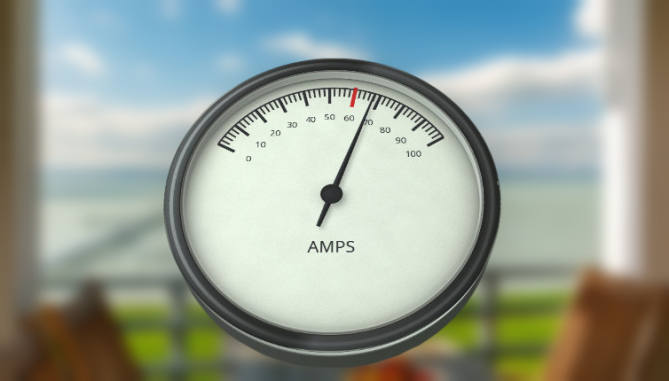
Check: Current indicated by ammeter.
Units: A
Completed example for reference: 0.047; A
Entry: 68; A
